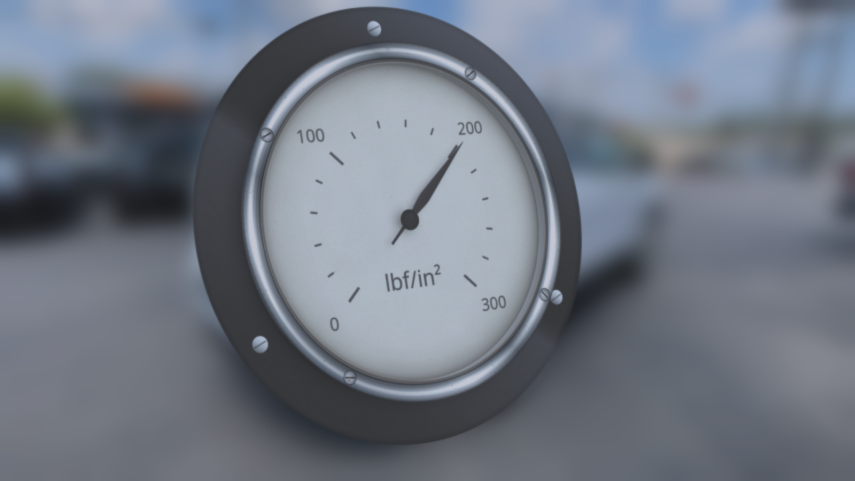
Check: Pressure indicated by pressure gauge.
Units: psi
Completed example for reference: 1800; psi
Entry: 200; psi
